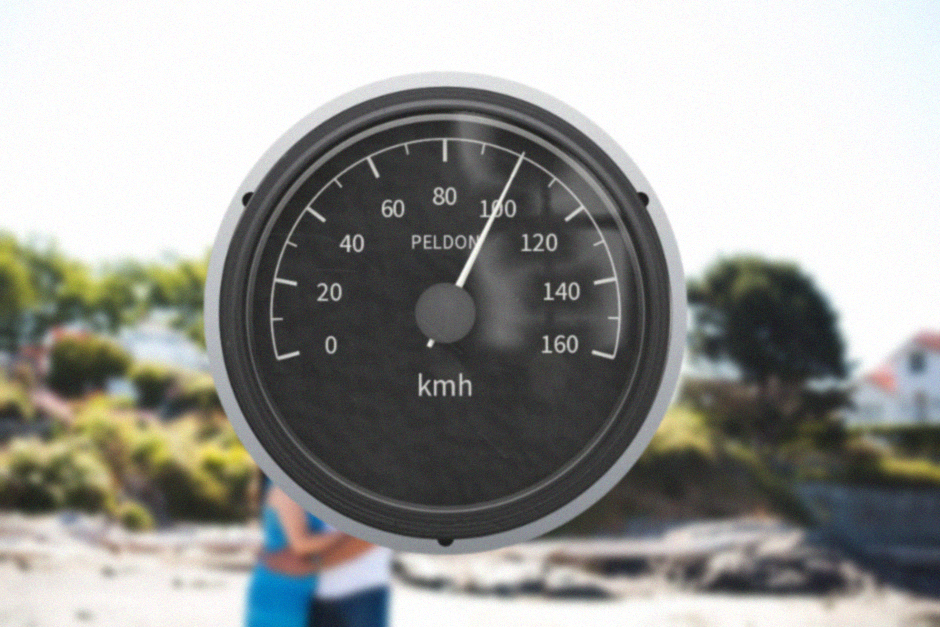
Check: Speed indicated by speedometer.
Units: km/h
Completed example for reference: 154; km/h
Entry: 100; km/h
